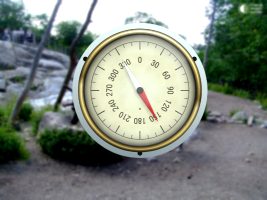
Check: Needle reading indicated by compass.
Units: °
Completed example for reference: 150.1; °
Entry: 150; °
